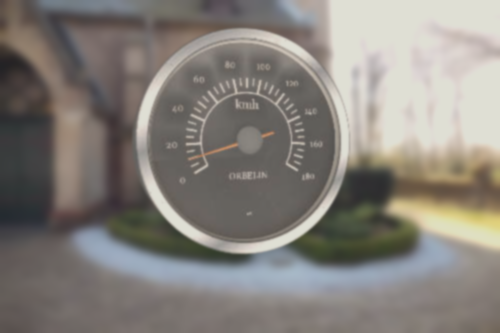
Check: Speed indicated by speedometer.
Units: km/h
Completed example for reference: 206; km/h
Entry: 10; km/h
